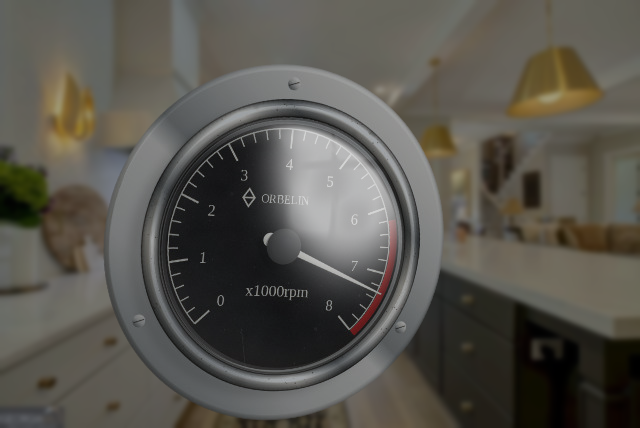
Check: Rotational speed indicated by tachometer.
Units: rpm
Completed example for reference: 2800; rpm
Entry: 7300; rpm
